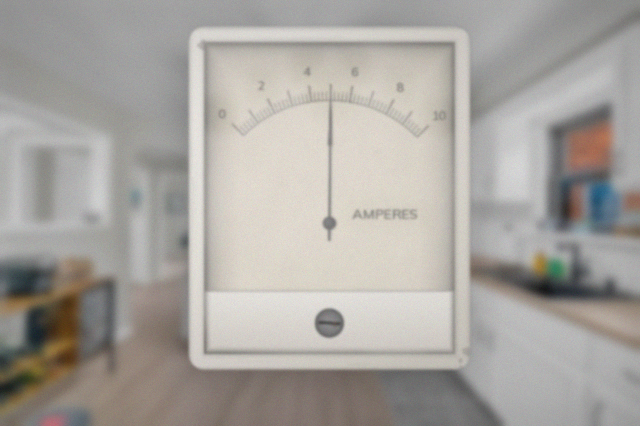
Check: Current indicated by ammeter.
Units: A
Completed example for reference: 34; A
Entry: 5; A
